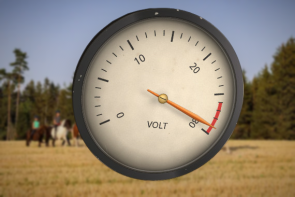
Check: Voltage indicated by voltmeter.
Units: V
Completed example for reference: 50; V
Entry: 29; V
